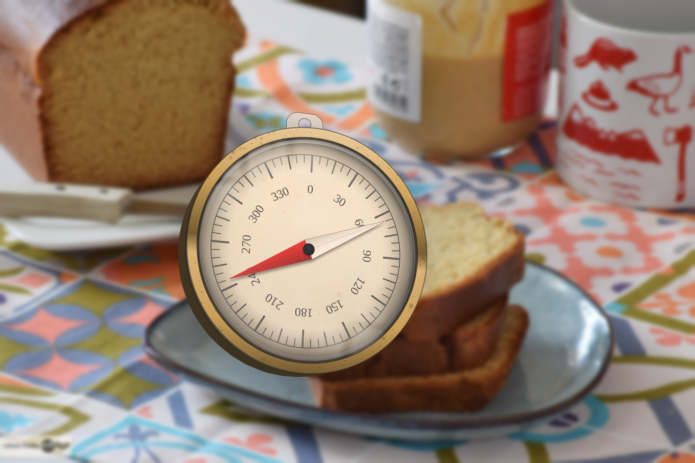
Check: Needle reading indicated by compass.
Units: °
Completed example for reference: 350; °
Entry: 245; °
